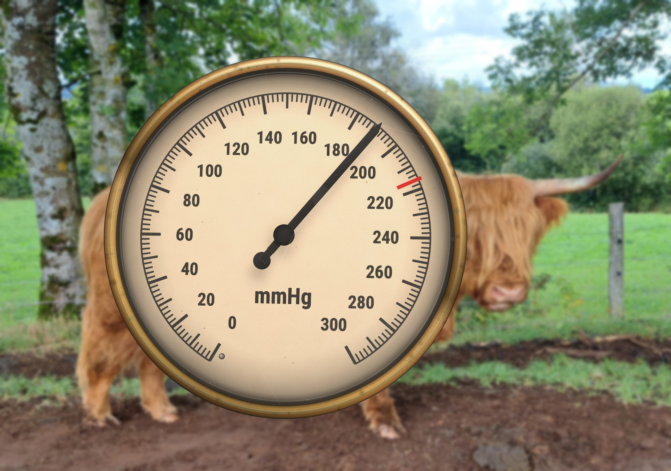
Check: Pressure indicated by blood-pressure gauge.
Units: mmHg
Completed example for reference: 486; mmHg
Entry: 190; mmHg
